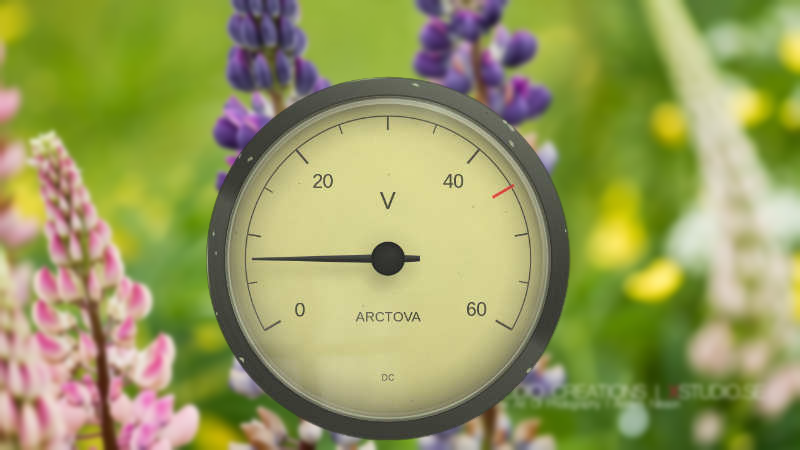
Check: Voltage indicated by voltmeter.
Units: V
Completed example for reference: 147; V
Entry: 7.5; V
